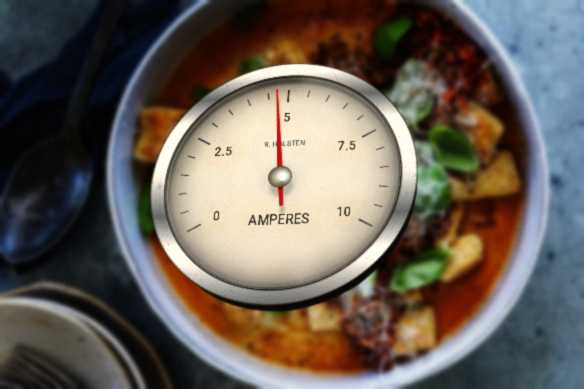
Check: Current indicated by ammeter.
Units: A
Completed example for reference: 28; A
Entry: 4.75; A
